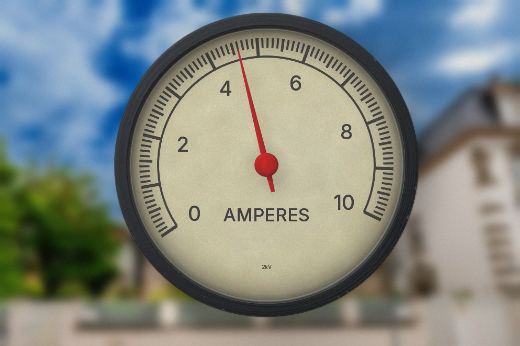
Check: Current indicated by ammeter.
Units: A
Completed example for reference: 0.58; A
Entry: 4.6; A
